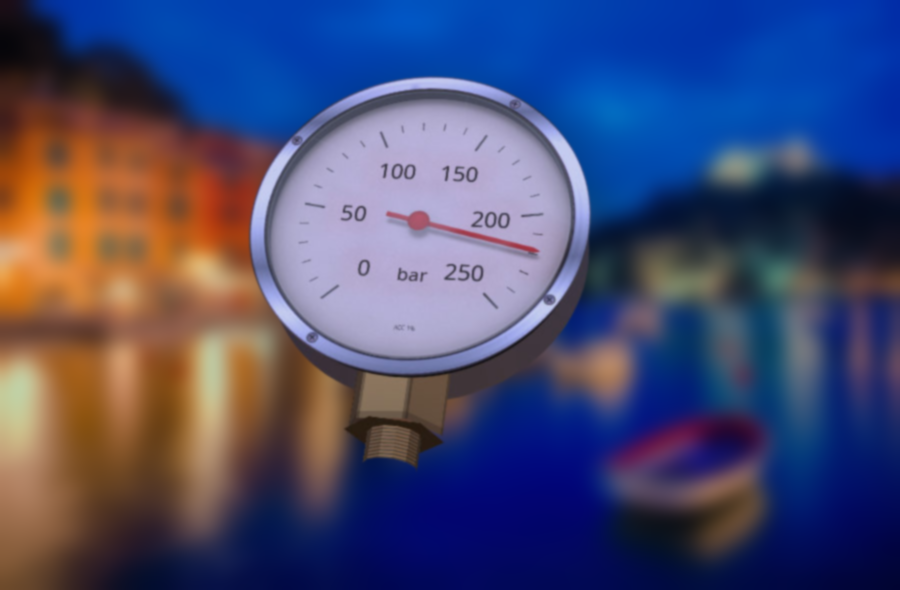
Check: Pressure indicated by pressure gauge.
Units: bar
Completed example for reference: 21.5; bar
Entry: 220; bar
